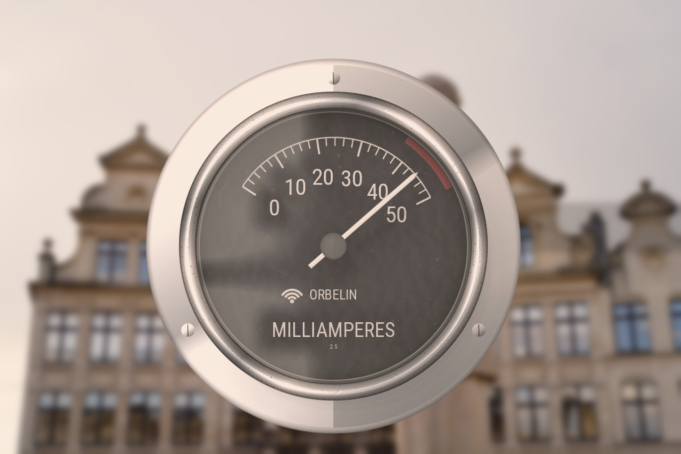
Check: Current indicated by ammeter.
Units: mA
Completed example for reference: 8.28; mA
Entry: 44; mA
